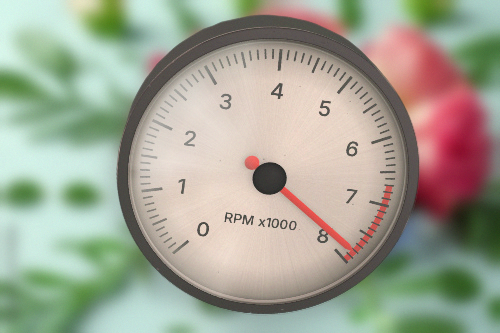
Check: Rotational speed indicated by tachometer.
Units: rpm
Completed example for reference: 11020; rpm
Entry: 7800; rpm
